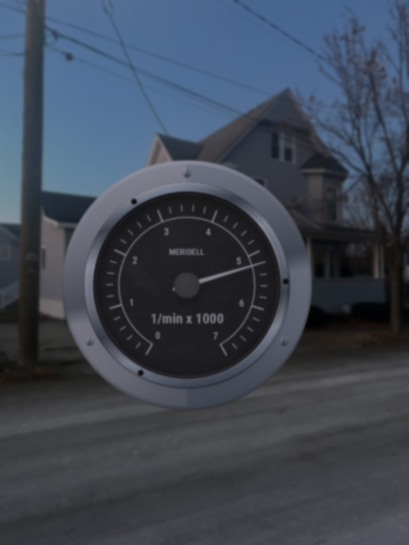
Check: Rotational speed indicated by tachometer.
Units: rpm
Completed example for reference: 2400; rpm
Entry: 5200; rpm
